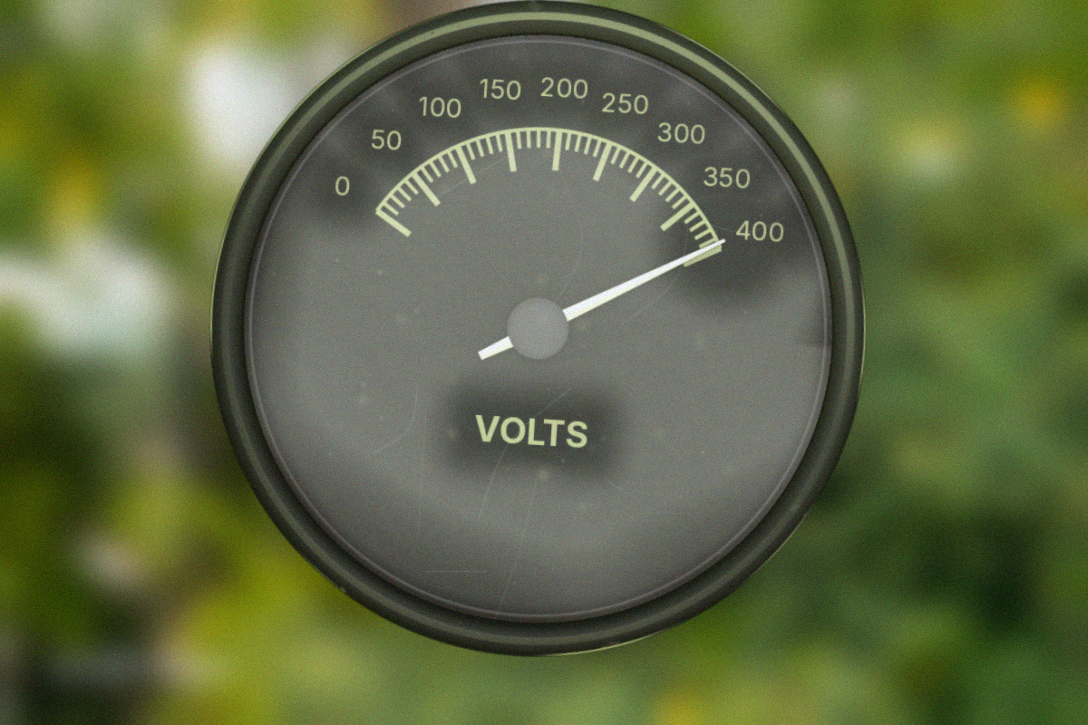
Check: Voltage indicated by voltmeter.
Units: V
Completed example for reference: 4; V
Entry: 395; V
